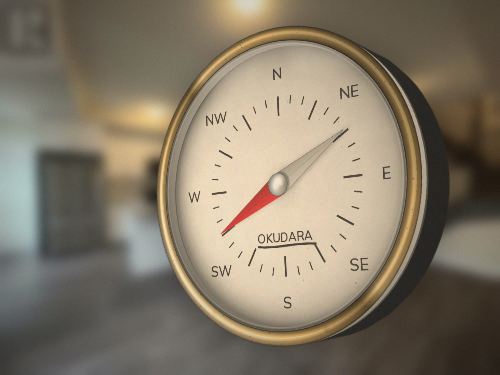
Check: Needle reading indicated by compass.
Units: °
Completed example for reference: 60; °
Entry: 240; °
